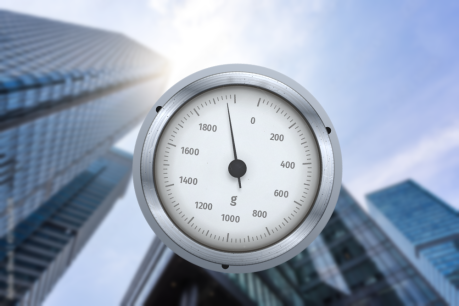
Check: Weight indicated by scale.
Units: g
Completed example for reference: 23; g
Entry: 1960; g
